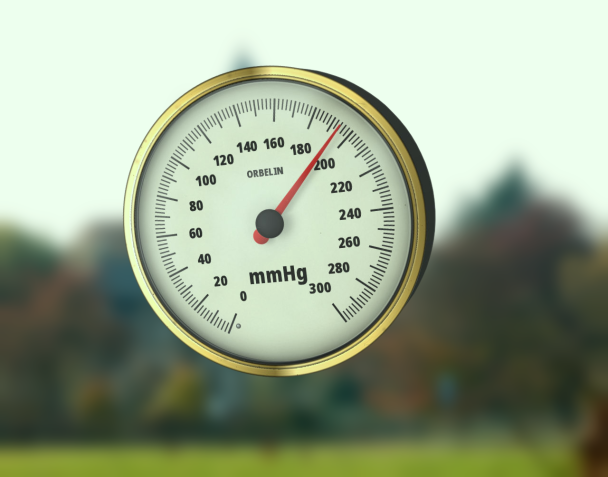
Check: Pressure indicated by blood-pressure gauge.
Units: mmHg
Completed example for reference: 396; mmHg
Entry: 194; mmHg
